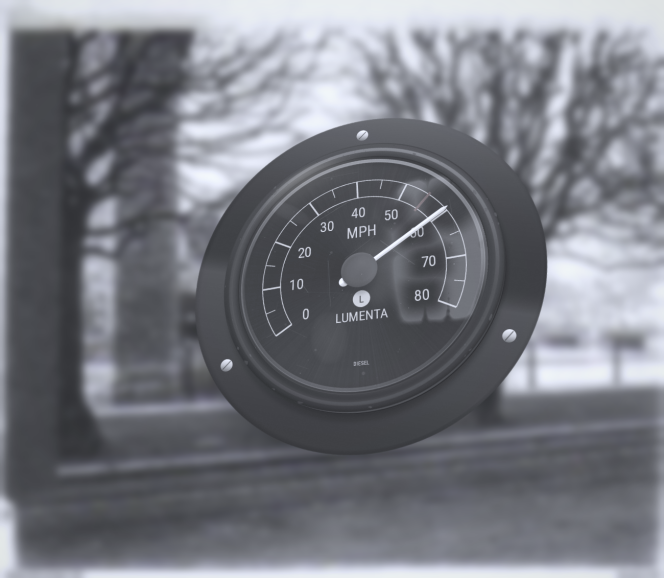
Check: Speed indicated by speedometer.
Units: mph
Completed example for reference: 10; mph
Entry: 60; mph
